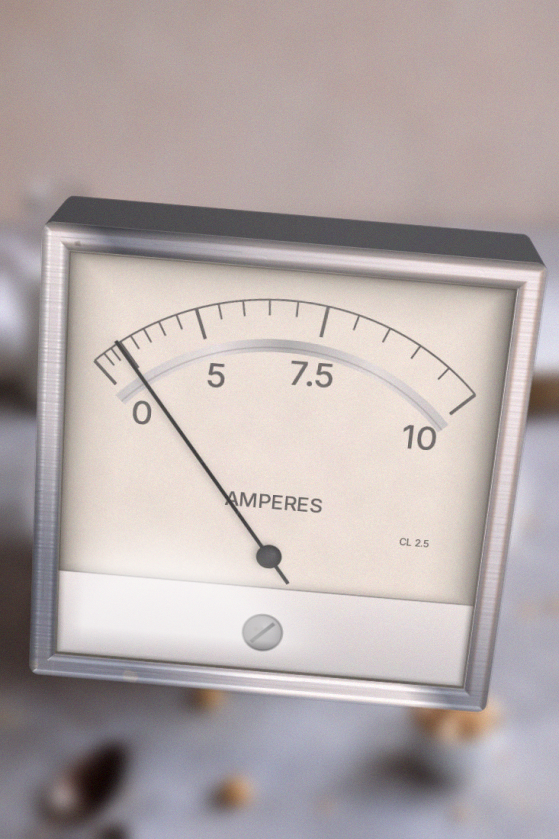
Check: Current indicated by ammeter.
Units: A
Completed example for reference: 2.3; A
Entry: 2.5; A
